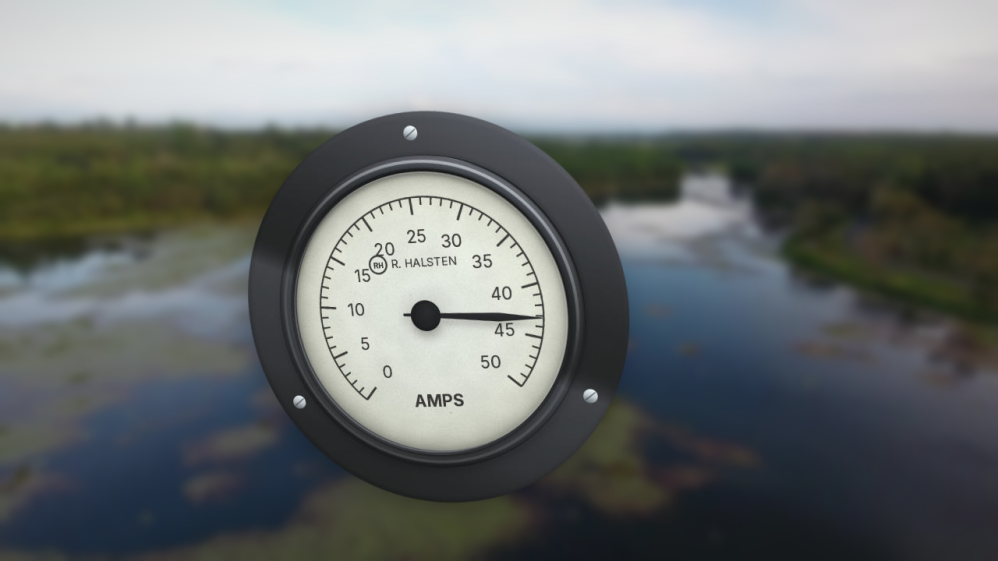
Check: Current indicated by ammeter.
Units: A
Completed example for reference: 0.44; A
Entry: 43; A
